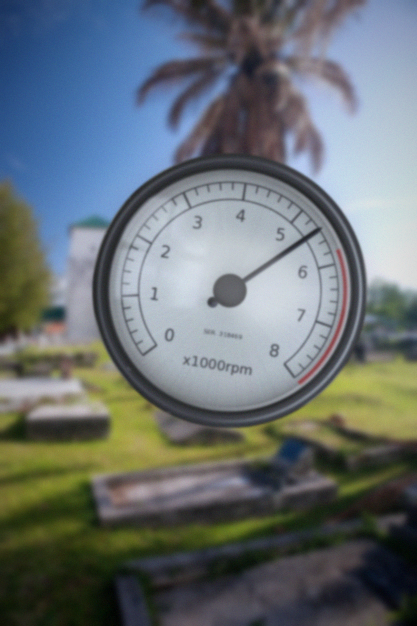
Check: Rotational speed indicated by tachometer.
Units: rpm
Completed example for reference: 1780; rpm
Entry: 5400; rpm
